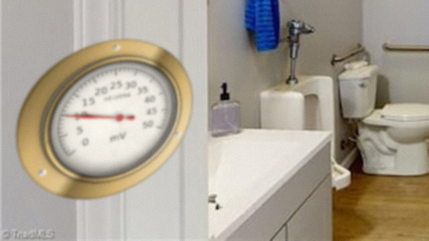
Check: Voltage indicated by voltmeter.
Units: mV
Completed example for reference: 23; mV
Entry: 10; mV
